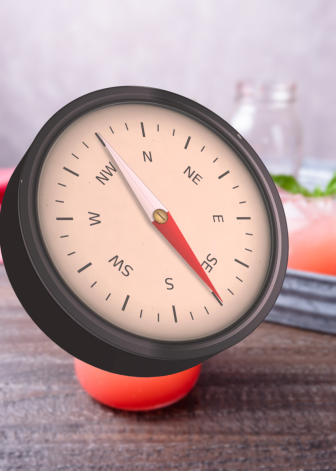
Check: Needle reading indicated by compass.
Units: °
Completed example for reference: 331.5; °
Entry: 150; °
